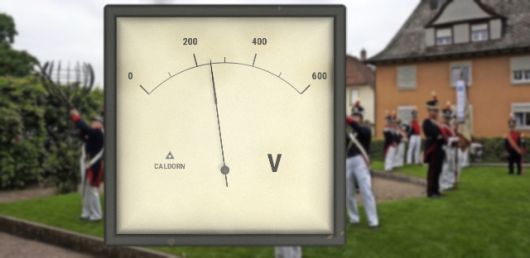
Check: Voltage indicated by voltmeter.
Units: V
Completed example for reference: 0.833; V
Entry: 250; V
